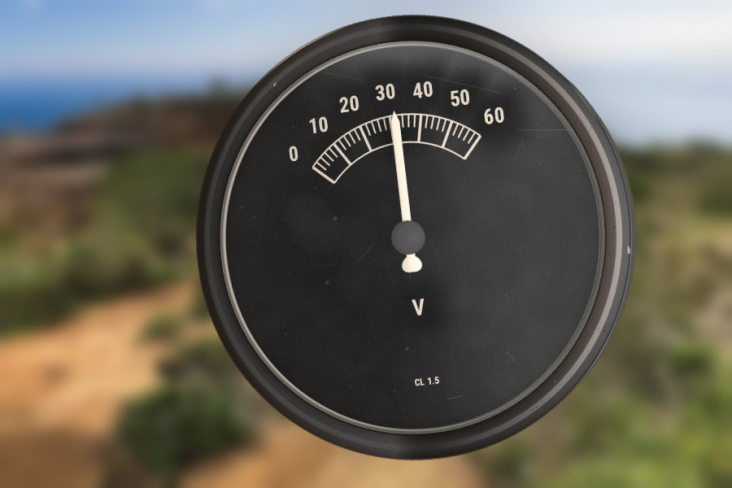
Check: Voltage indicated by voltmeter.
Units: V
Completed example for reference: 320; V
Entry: 32; V
